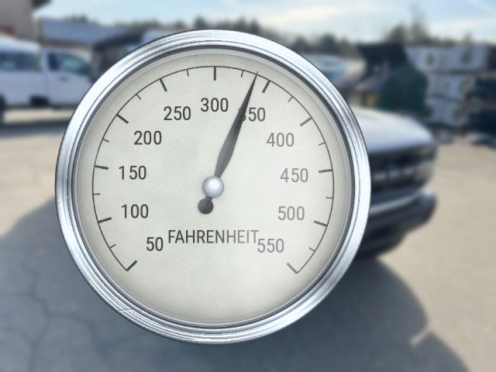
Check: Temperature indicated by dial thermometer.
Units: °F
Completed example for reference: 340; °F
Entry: 337.5; °F
